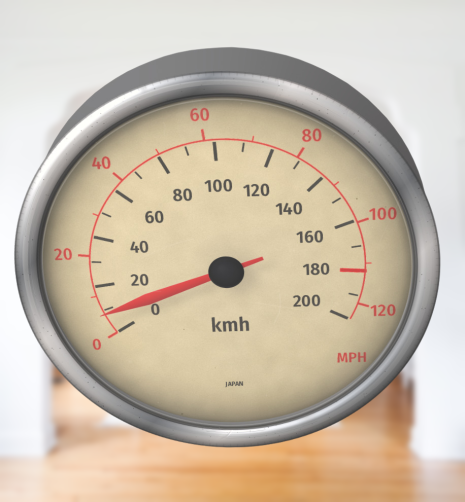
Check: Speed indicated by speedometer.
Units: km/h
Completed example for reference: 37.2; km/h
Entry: 10; km/h
